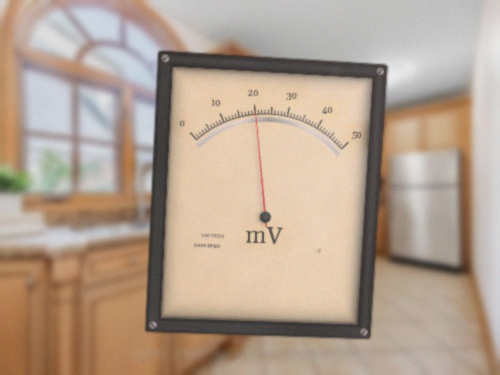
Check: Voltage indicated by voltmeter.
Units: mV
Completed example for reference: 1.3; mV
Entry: 20; mV
